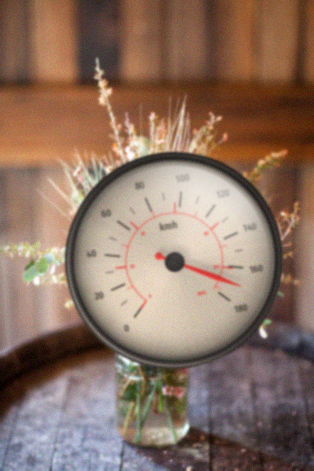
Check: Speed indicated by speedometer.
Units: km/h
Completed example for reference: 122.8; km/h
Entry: 170; km/h
